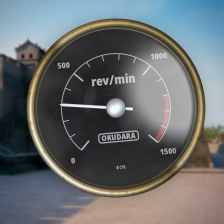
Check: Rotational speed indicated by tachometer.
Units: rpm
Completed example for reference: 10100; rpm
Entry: 300; rpm
